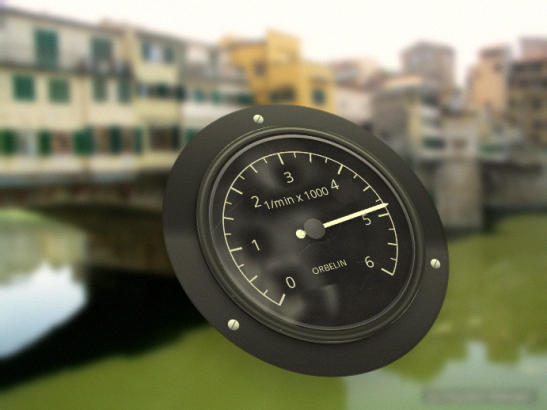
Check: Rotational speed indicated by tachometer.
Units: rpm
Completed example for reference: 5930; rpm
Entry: 4875; rpm
